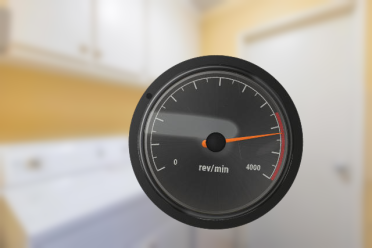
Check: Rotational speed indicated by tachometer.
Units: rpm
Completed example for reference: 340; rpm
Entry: 3300; rpm
